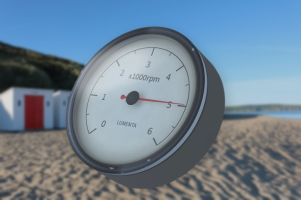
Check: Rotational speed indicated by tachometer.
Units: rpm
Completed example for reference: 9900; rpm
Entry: 5000; rpm
